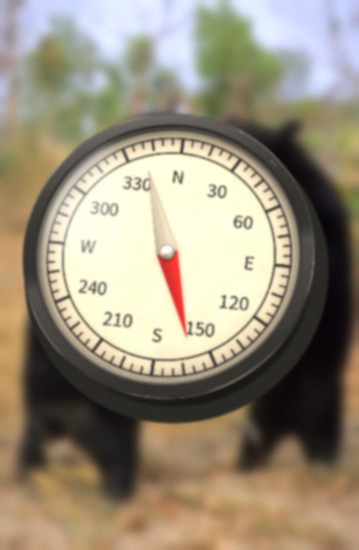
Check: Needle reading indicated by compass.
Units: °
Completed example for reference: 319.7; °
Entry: 160; °
